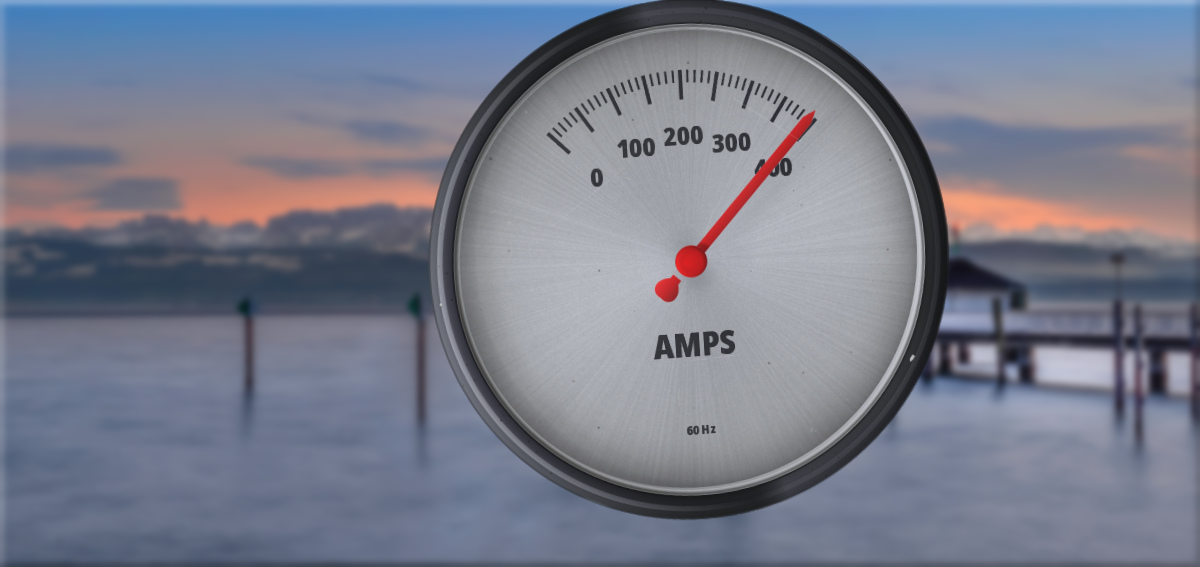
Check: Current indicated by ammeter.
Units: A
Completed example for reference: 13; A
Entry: 390; A
